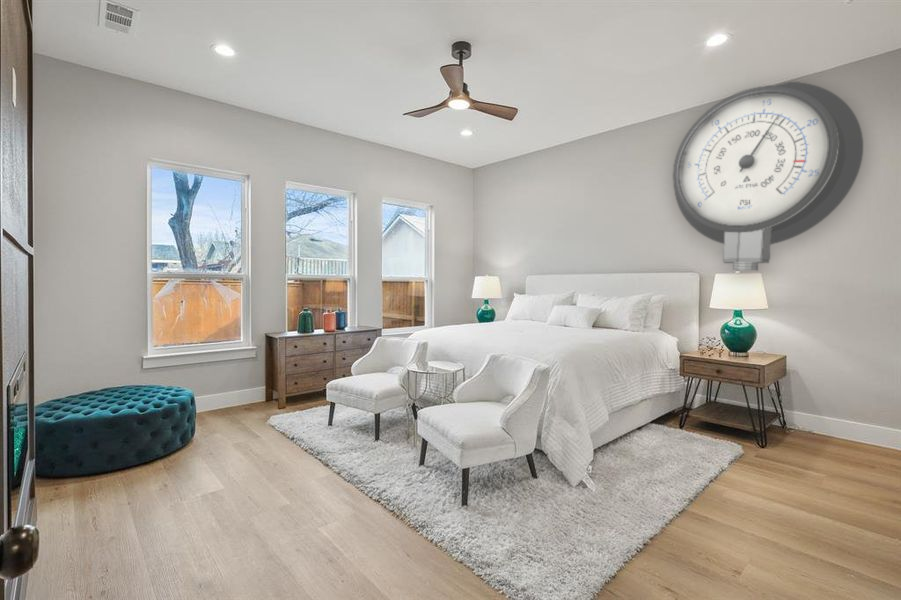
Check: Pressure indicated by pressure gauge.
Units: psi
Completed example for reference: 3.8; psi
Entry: 240; psi
